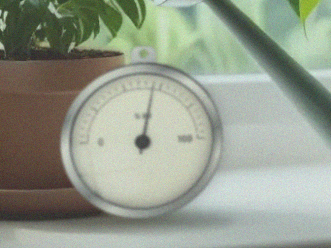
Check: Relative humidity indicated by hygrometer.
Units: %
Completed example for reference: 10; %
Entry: 56; %
